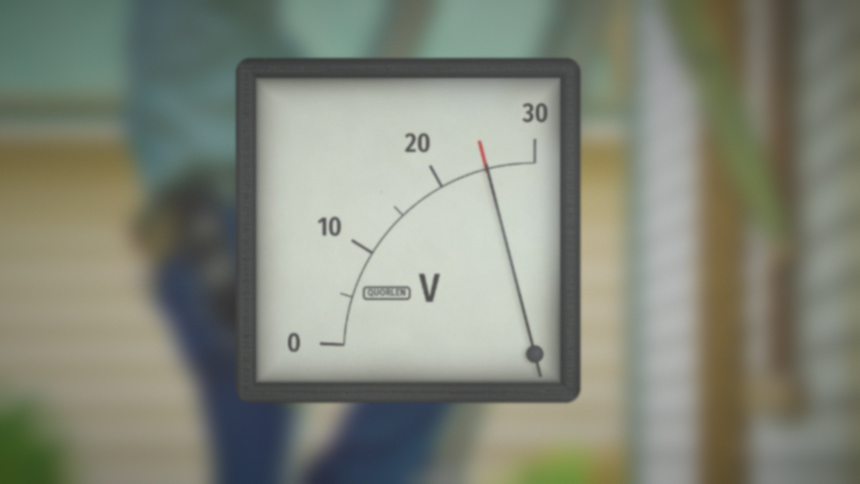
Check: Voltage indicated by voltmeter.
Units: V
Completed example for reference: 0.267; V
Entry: 25; V
